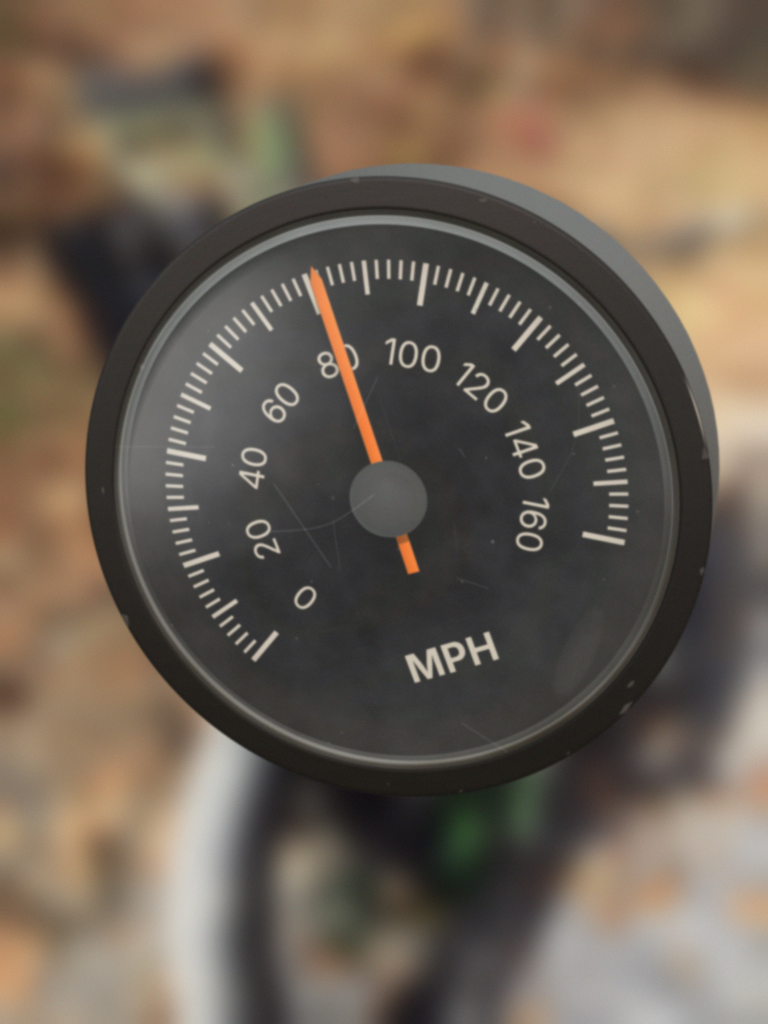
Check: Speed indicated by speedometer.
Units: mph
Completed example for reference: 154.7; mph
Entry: 82; mph
